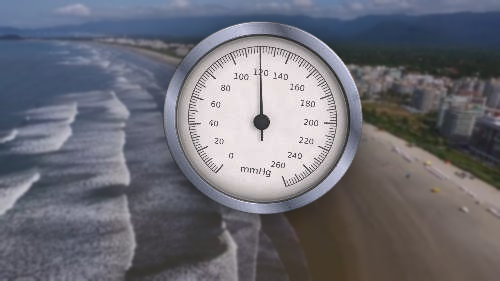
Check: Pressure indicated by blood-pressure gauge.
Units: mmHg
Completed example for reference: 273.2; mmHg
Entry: 120; mmHg
